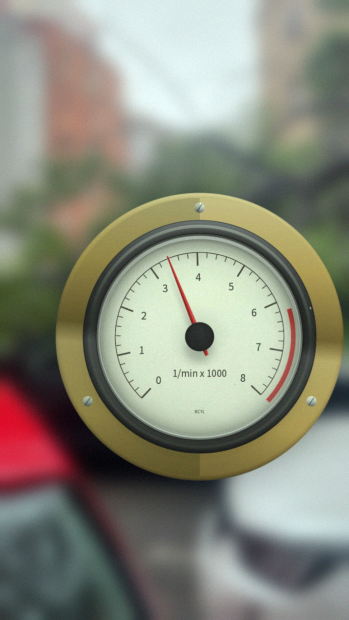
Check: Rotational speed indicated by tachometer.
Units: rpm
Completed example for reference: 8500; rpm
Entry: 3400; rpm
